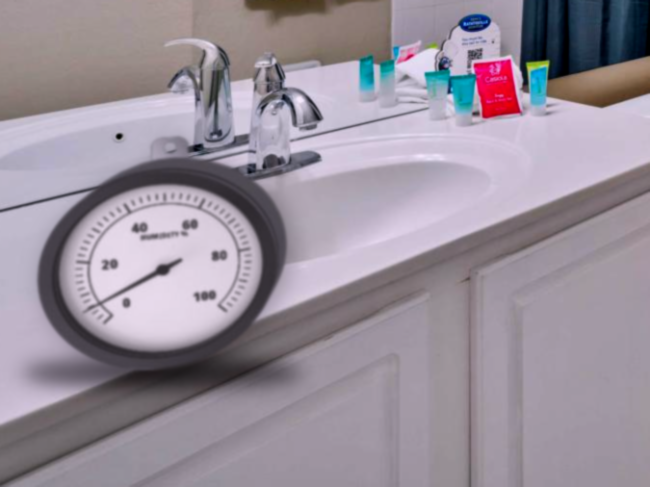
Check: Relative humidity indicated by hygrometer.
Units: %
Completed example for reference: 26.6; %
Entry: 6; %
